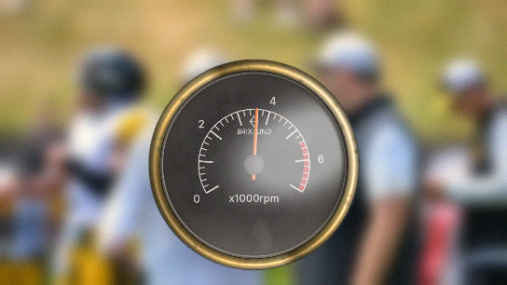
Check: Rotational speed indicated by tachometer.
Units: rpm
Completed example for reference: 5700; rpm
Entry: 3600; rpm
